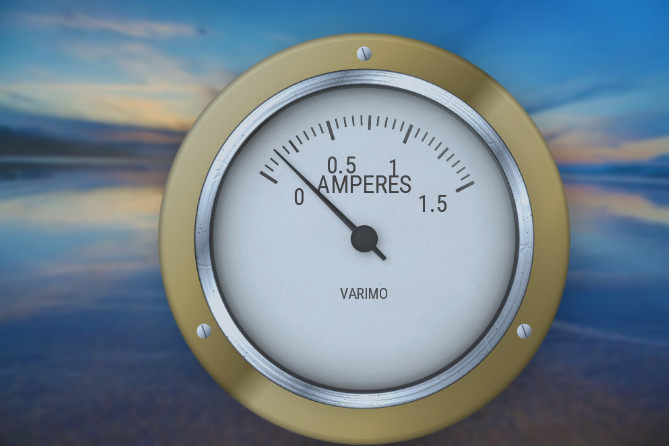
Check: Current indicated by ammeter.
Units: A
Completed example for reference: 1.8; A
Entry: 0.15; A
